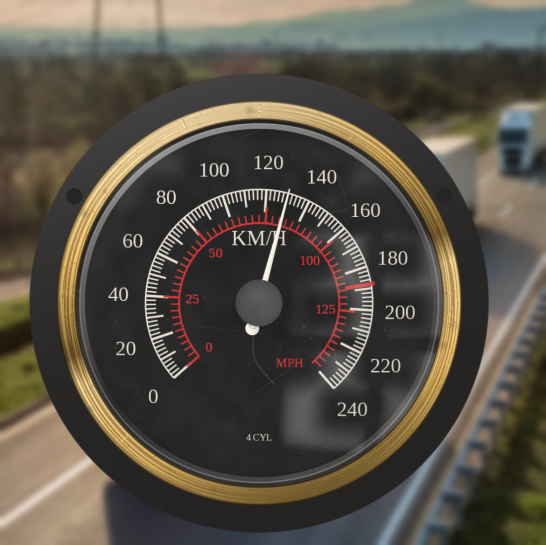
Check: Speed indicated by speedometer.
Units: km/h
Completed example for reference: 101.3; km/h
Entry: 130; km/h
